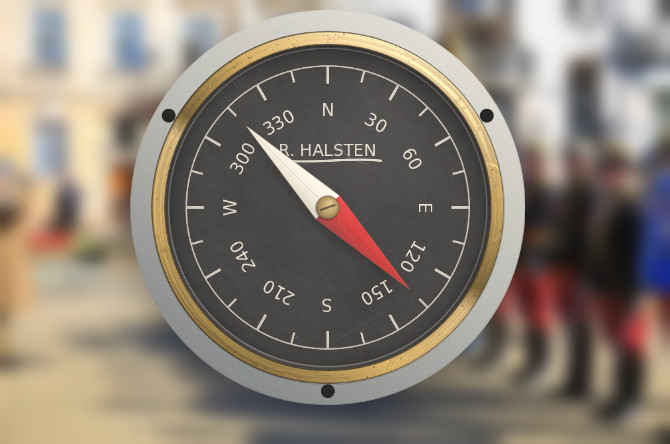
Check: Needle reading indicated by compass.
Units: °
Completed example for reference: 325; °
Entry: 135; °
